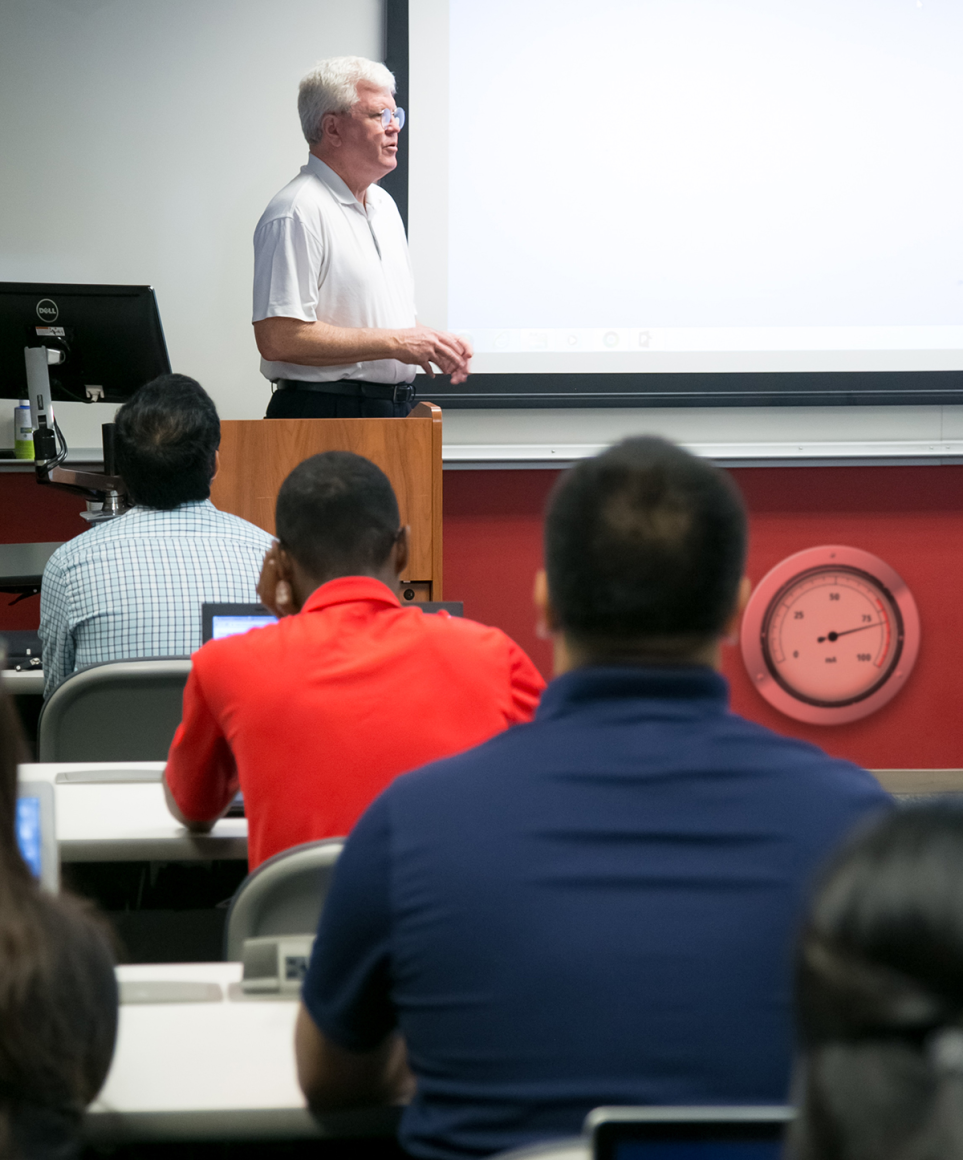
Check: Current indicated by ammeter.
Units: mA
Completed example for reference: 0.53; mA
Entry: 80; mA
